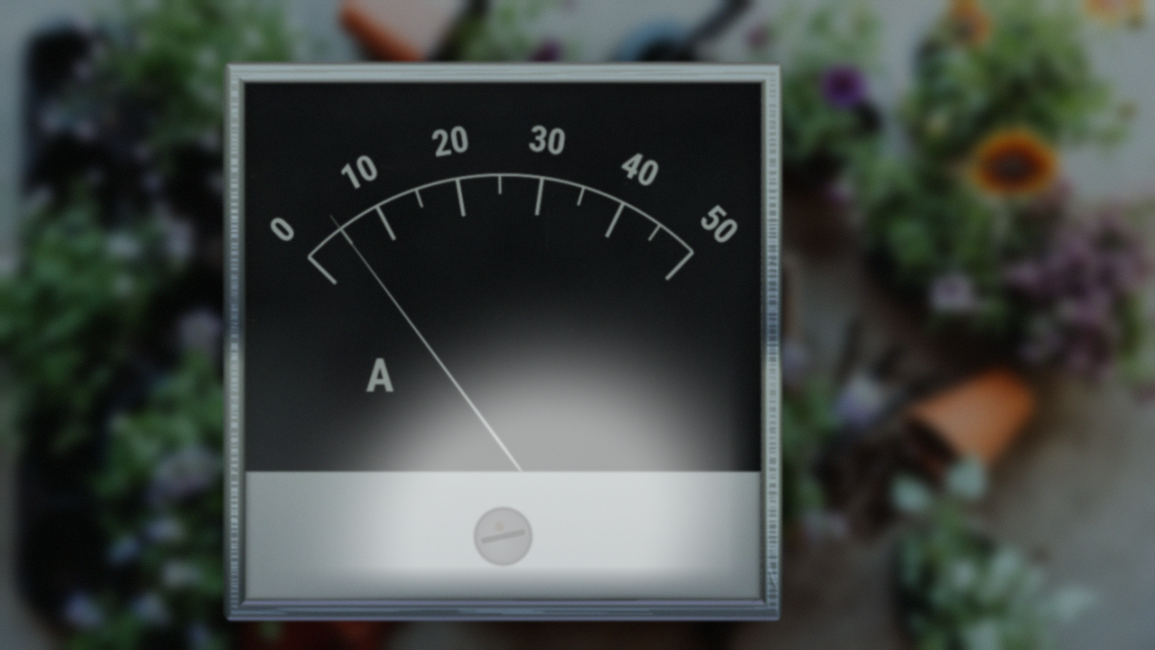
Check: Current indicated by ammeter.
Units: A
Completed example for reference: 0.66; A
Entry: 5; A
